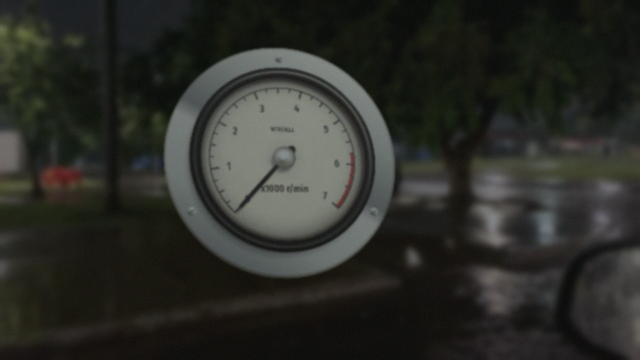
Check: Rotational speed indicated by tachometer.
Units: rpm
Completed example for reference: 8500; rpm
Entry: 0; rpm
